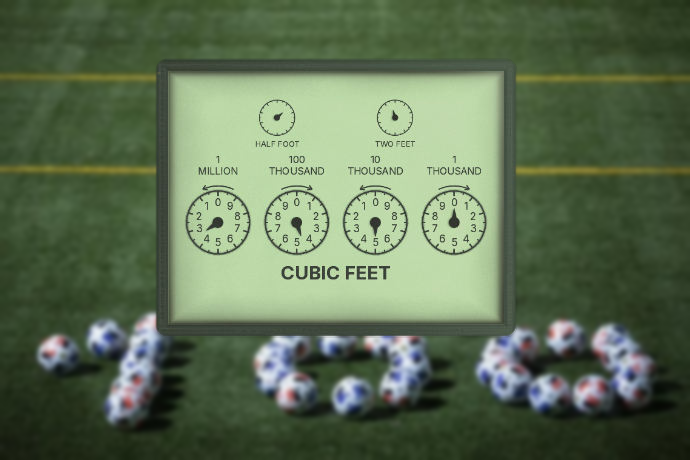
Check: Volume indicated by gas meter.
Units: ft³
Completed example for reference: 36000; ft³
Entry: 345000; ft³
